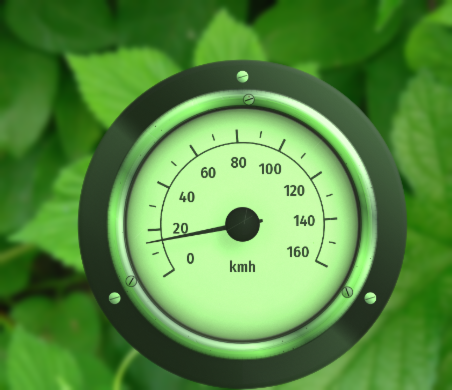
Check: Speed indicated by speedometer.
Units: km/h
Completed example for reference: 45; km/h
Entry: 15; km/h
